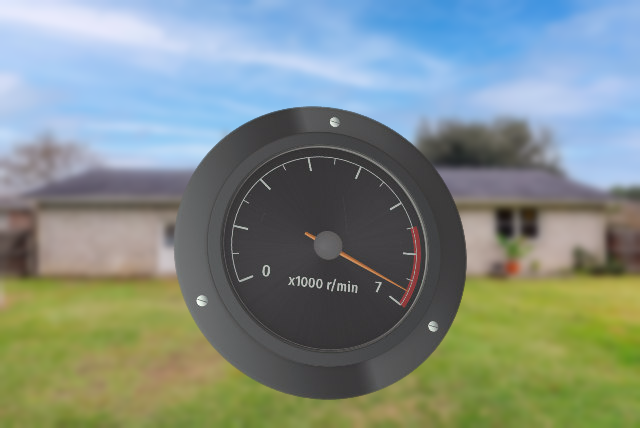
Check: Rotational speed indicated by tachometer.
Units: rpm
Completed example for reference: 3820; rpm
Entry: 6750; rpm
